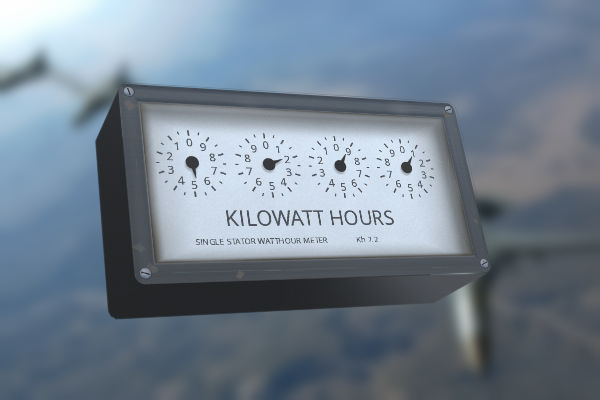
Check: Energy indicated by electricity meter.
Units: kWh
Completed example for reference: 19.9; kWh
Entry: 5191; kWh
